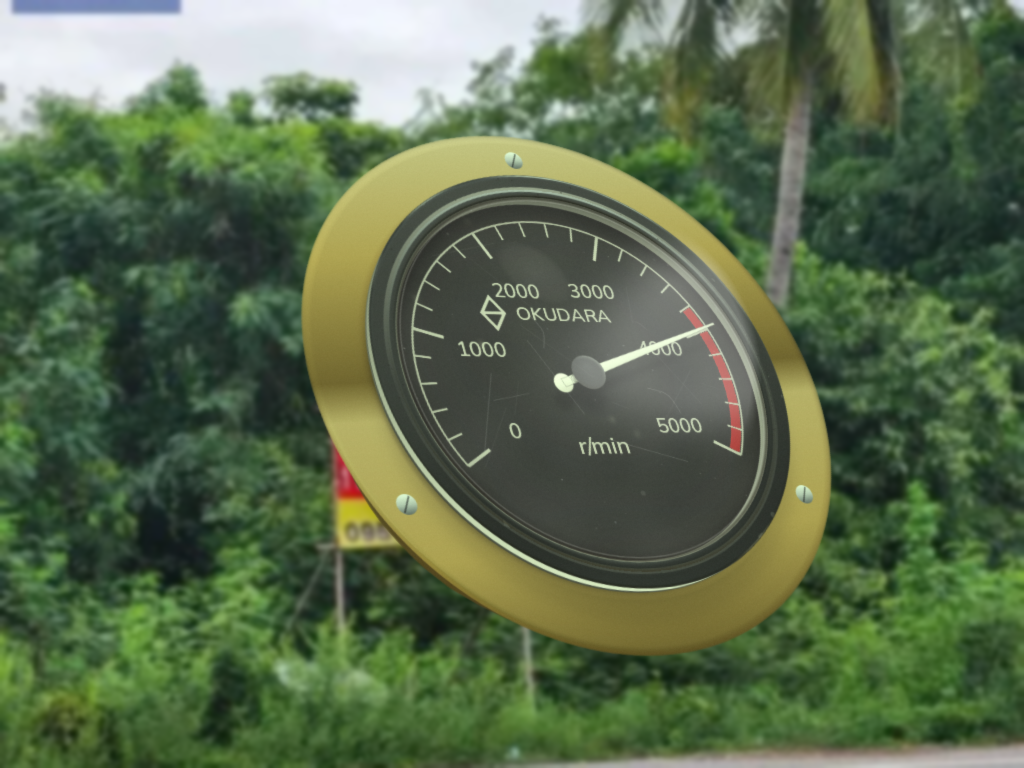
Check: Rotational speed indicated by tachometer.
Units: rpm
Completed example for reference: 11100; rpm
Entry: 4000; rpm
